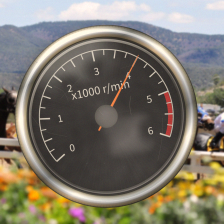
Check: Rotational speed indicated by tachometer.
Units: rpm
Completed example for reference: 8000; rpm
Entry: 4000; rpm
